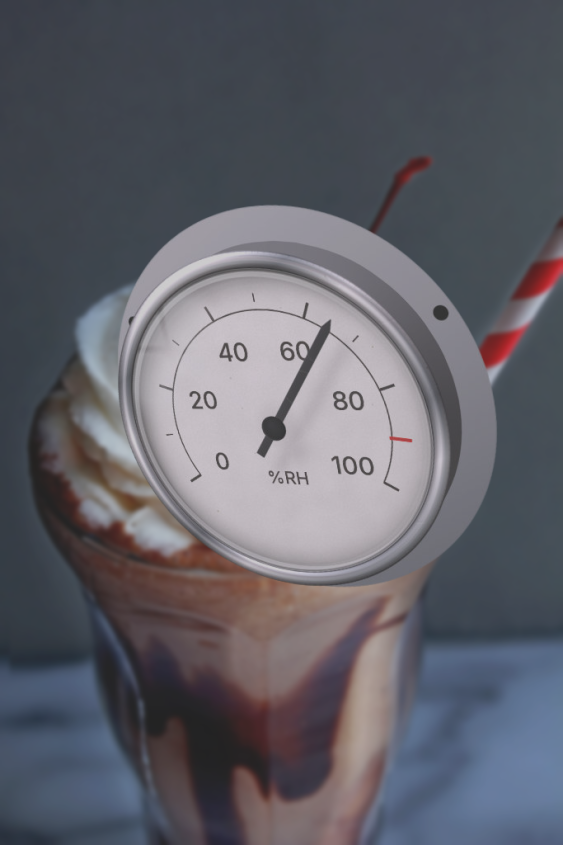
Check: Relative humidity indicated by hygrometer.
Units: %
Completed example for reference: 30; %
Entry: 65; %
